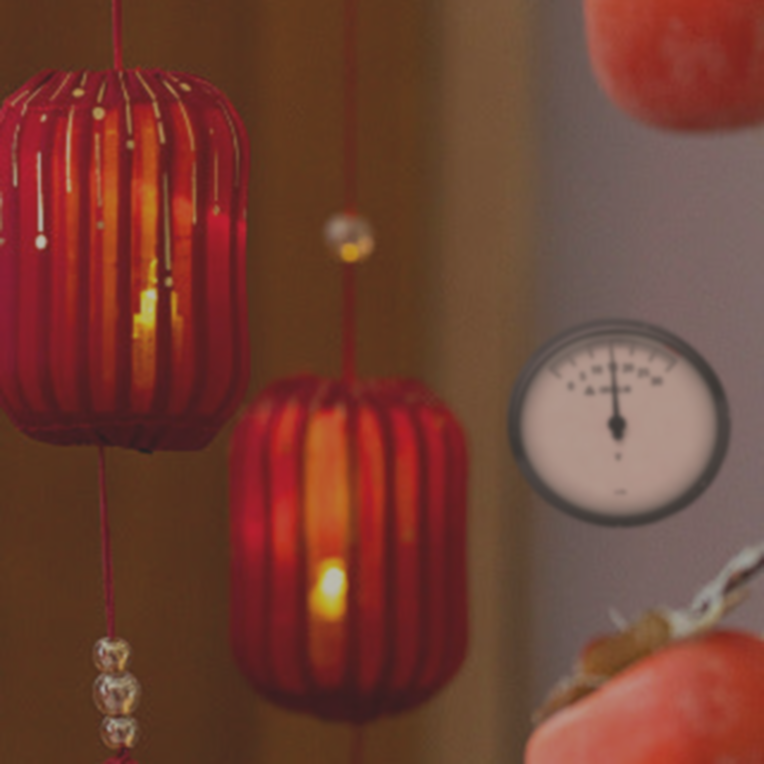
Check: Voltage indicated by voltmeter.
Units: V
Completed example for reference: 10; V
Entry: 15; V
